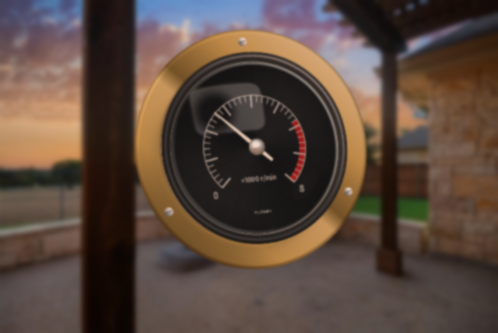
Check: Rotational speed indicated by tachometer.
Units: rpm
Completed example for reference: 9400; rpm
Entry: 2600; rpm
